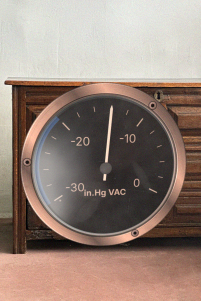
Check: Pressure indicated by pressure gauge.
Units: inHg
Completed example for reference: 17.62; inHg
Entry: -14; inHg
